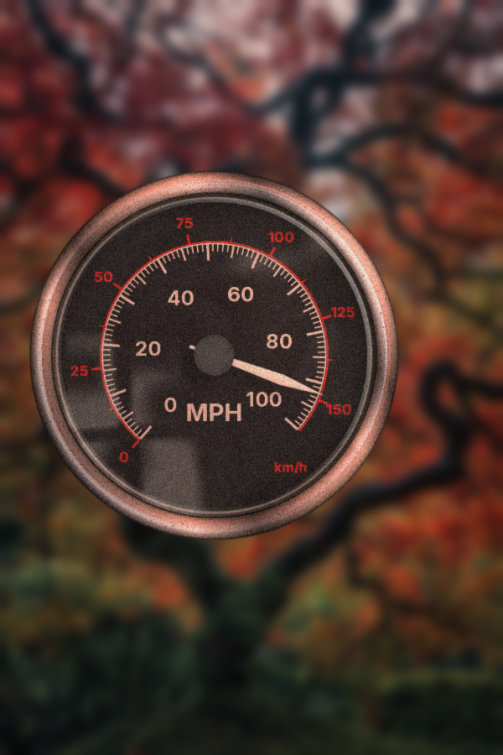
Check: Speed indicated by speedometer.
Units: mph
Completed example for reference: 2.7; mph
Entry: 92; mph
